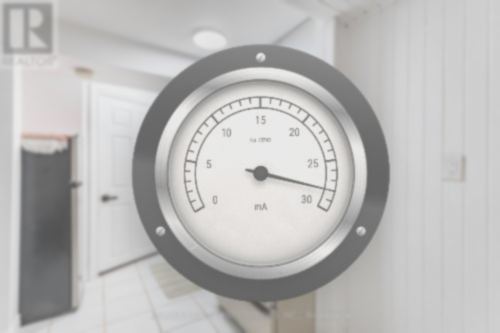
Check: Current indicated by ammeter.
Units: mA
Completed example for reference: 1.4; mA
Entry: 28; mA
